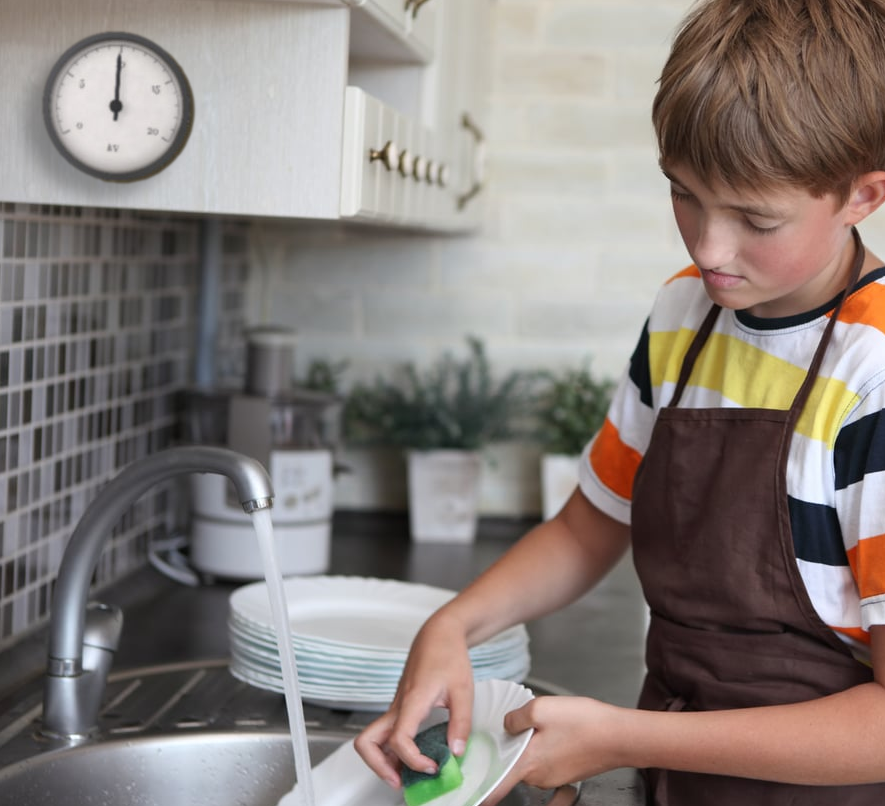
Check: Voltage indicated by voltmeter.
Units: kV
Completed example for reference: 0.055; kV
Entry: 10; kV
